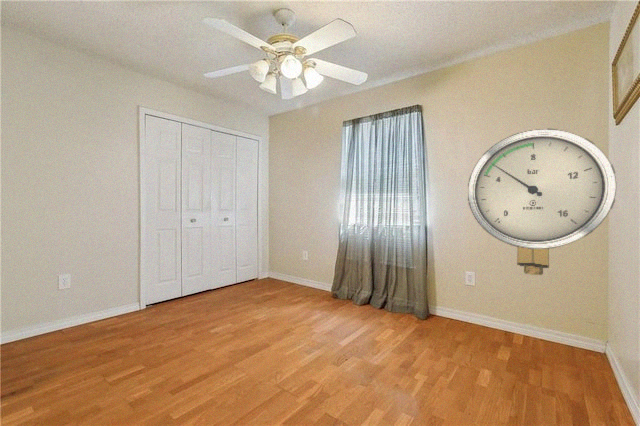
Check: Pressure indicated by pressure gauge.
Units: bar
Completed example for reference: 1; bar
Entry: 5; bar
